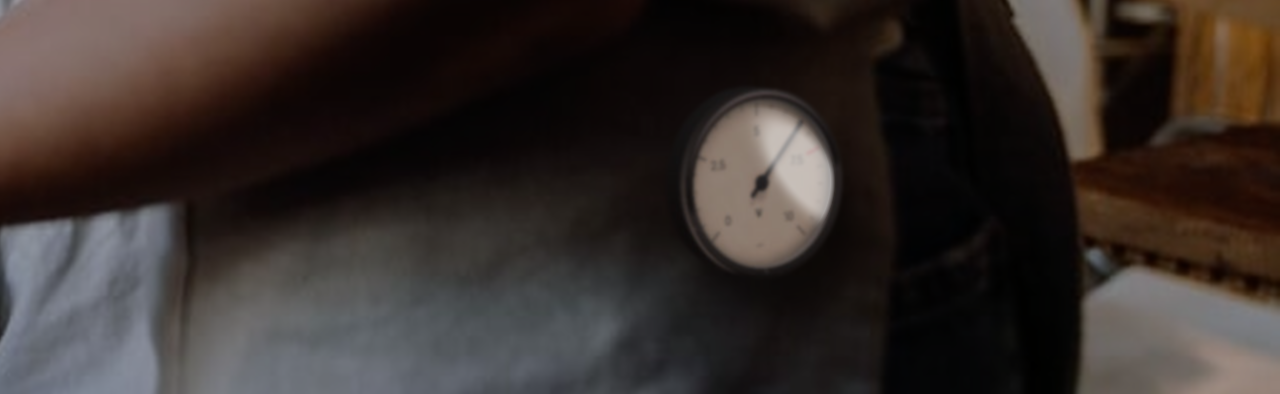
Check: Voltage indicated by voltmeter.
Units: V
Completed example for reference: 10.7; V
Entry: 6.5; V
